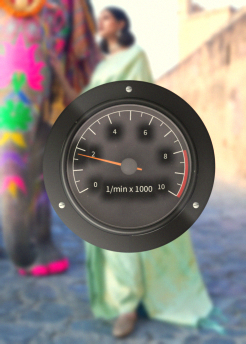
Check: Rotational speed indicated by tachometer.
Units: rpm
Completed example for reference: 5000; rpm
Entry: 1750; rpm
